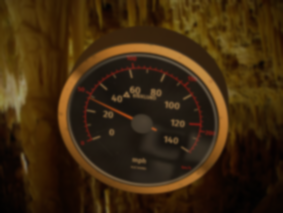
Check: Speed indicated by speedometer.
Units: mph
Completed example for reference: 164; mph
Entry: 30; mph
